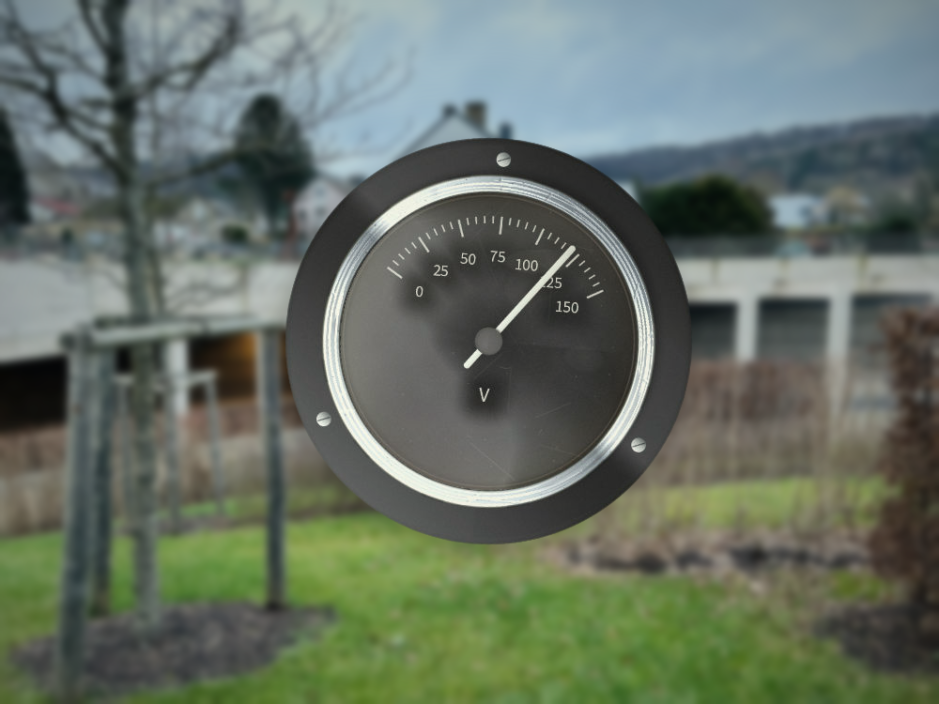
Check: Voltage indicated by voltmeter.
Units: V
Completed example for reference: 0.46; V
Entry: 120; V
